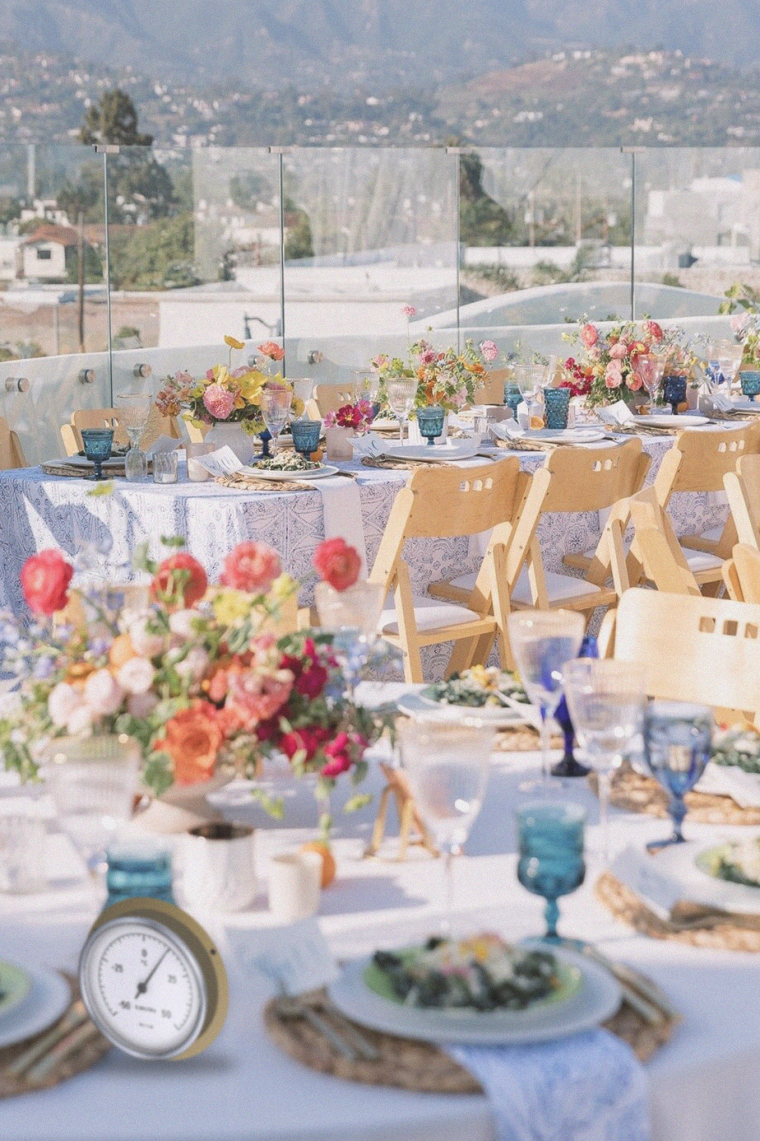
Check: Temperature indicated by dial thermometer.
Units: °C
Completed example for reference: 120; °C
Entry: 12.5; °C
